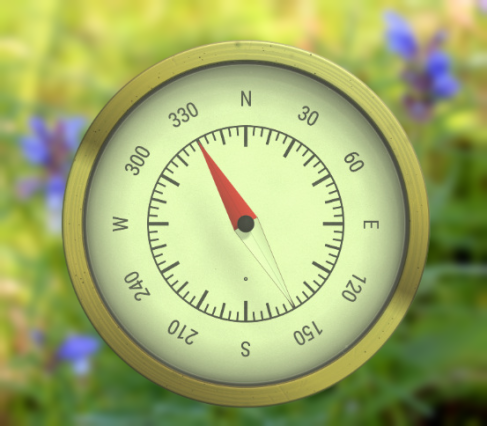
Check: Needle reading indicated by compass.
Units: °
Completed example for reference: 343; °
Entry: 330; °
